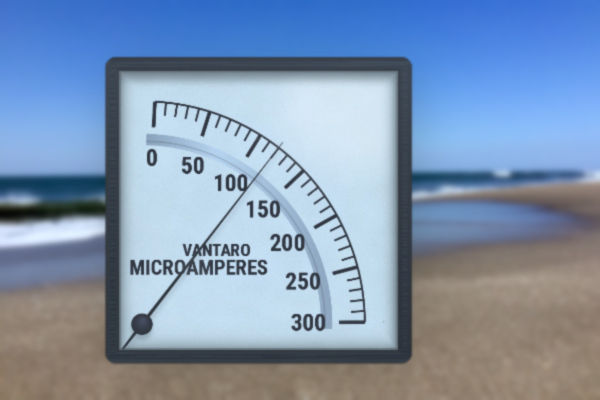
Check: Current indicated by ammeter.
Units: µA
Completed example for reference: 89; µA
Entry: 120; µA
